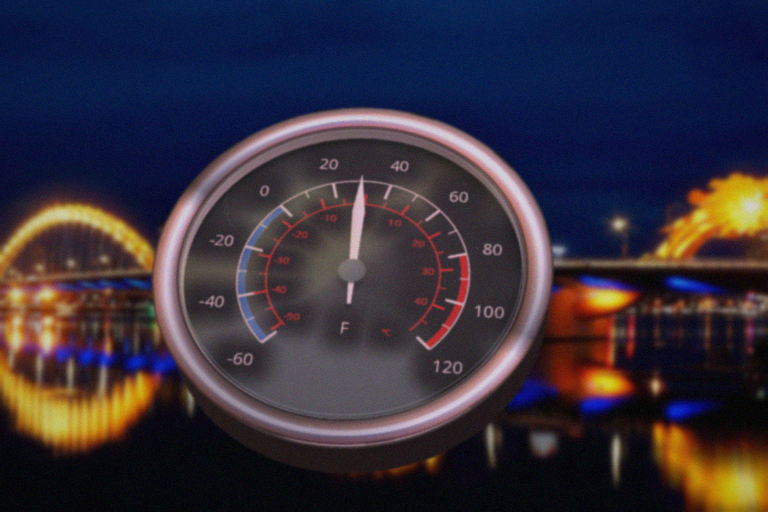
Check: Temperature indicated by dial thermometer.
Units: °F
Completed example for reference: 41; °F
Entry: 30; °F
